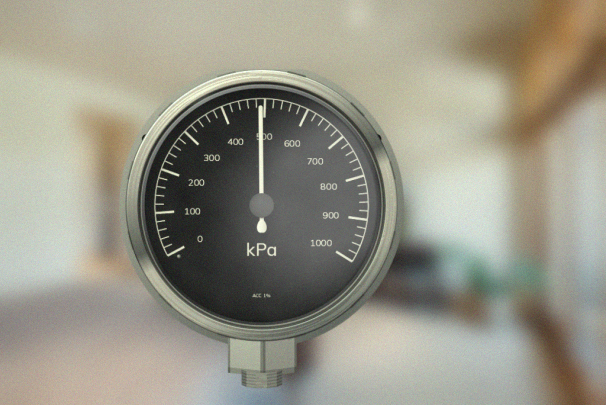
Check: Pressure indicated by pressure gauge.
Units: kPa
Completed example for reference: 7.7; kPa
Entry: 490; kPa
